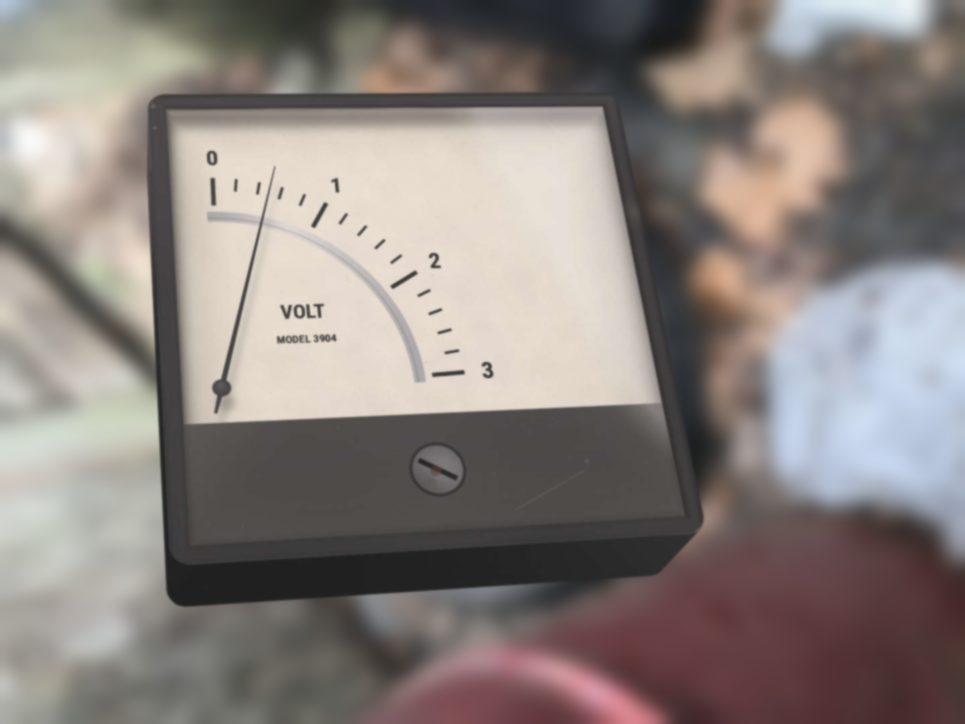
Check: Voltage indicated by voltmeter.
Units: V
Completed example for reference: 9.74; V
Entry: 0.5; V
